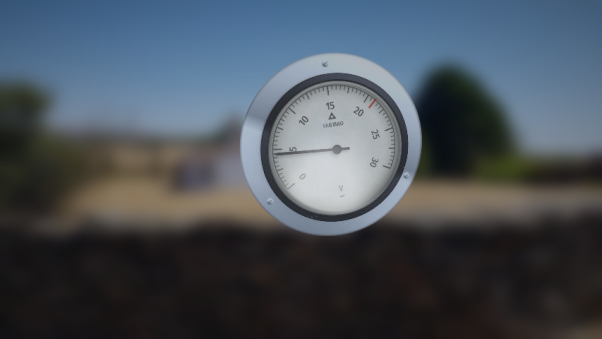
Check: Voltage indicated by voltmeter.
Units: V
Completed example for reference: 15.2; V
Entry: 4.5; V
